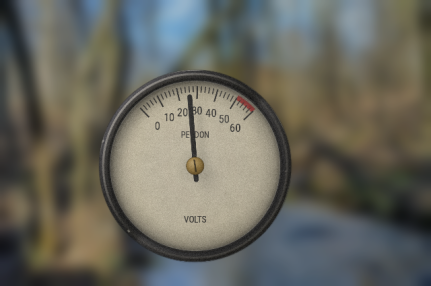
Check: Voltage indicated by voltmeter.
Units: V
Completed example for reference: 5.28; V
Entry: 26; V
